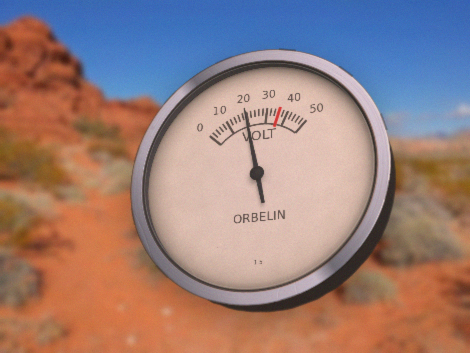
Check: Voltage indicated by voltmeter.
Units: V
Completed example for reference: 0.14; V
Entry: 20; V
